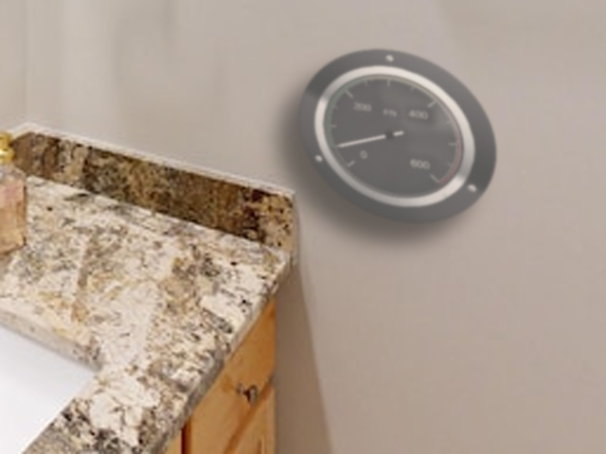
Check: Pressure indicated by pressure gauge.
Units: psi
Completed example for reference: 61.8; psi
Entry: 50; psi
